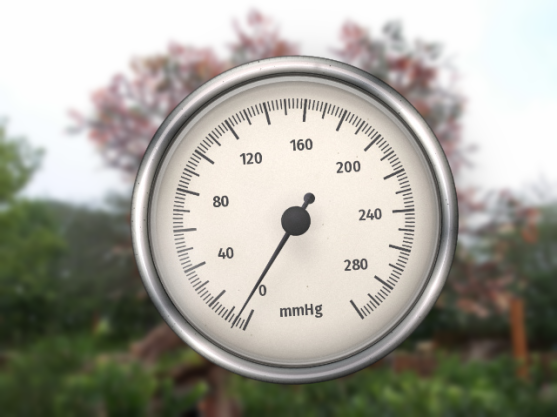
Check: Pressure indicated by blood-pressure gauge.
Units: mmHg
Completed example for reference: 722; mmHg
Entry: 6; mmHg
